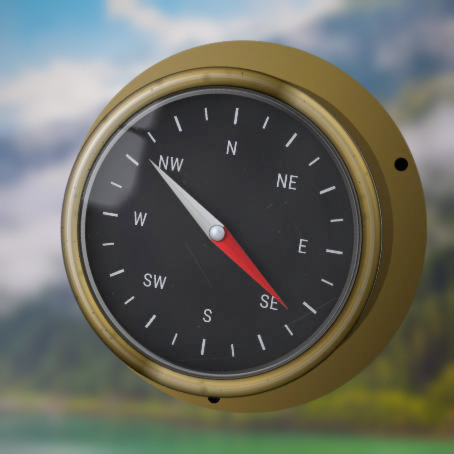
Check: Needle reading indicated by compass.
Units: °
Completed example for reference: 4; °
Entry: 127.5; °
